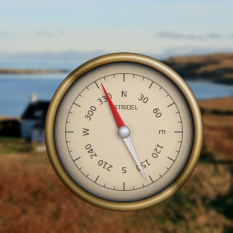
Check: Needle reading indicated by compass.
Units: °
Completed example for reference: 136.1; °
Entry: 335; °
